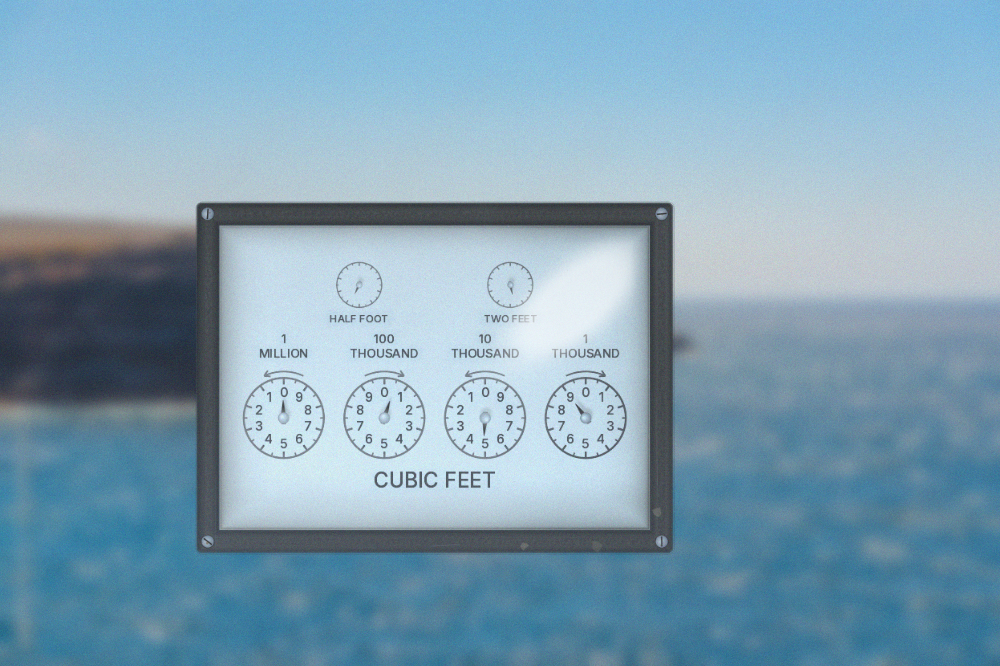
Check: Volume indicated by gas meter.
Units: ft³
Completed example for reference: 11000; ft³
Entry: 4900; ft³
